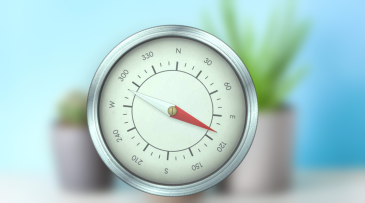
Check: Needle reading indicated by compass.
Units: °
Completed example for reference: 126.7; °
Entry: 110; °
